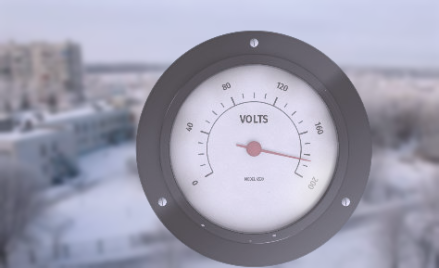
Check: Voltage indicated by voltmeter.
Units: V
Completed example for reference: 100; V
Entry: 185; V
